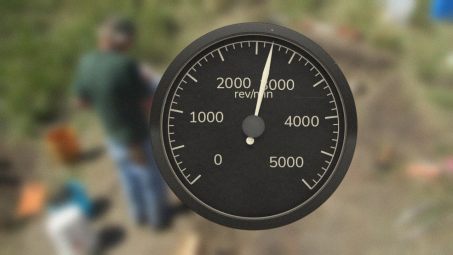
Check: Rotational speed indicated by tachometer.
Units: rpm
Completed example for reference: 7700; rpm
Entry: 2700; rpm
